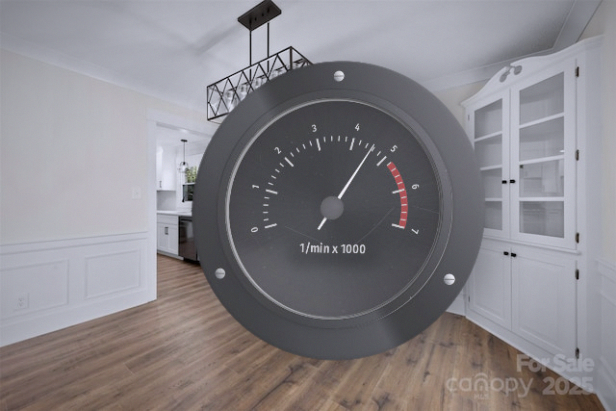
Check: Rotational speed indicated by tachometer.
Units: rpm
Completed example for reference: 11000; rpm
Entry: 4600; rpm
